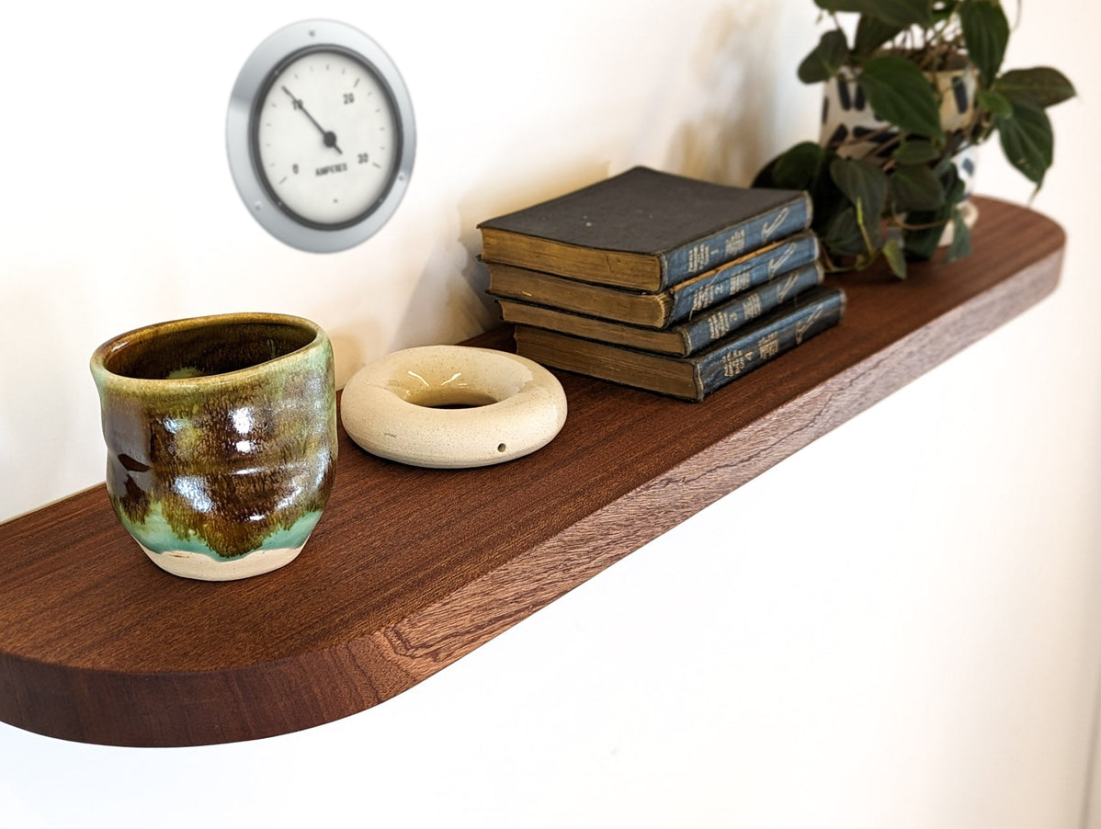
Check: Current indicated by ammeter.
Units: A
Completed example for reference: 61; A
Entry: 10; A
